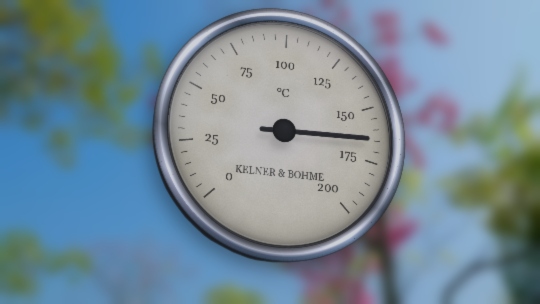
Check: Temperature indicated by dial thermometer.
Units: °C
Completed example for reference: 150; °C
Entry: 165; °C
